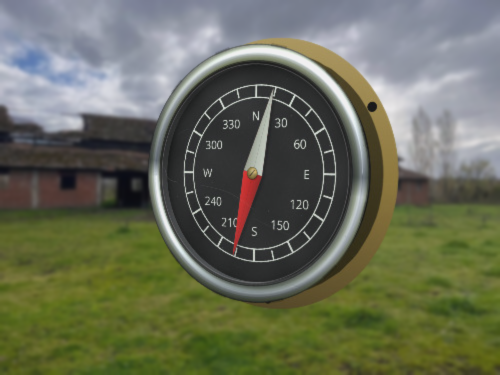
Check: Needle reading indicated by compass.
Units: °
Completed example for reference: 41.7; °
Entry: 195; °
